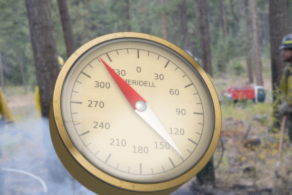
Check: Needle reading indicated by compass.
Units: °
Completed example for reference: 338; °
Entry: 320; °
